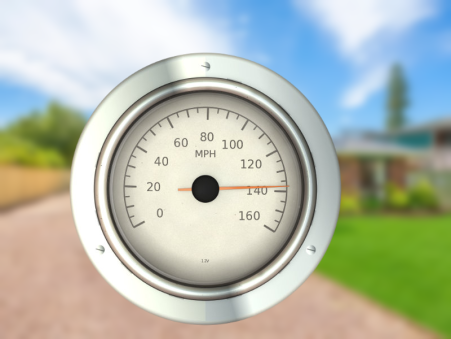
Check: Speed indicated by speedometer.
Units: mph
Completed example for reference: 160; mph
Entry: 137.5; mph
